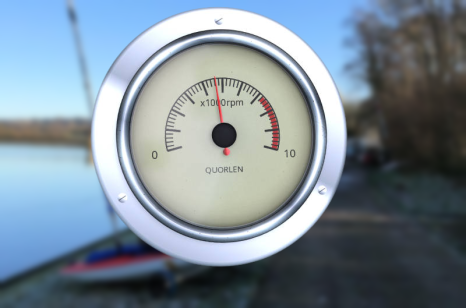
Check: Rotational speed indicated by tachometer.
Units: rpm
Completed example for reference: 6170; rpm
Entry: 4600; rpm
